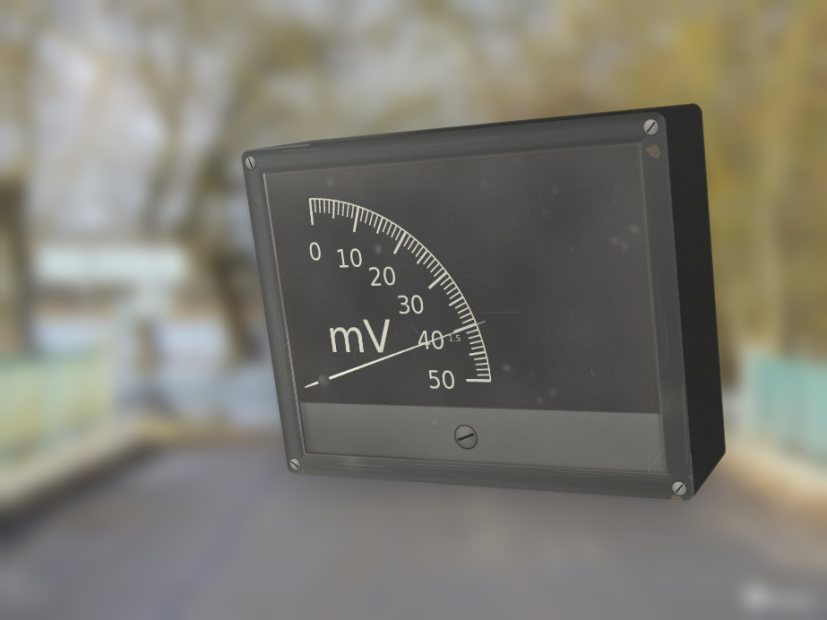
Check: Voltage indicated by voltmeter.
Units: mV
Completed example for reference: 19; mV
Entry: 40; mV
